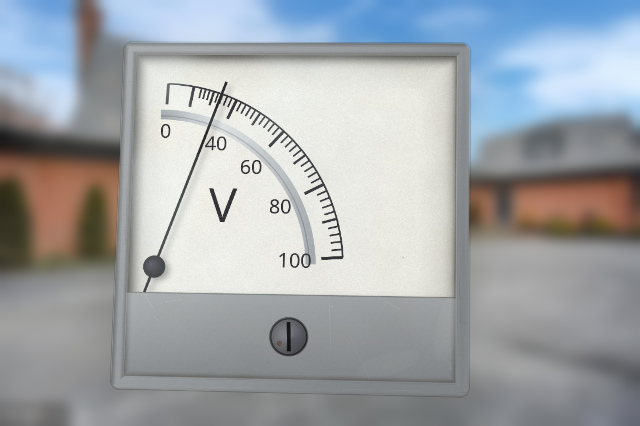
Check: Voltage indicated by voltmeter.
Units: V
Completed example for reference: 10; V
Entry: 34; V
